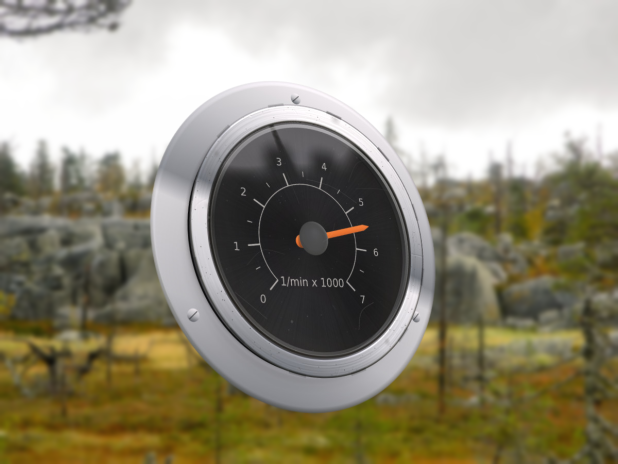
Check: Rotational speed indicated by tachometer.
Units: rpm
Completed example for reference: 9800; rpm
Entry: 5500; rpm
